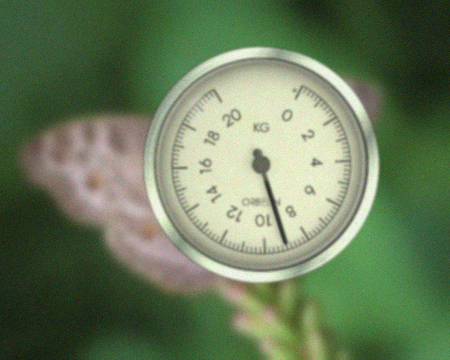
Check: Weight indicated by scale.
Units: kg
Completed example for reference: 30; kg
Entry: 9; kg
